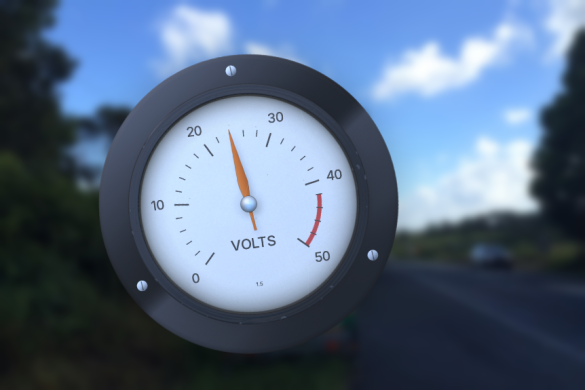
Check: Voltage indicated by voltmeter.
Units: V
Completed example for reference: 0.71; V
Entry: 24; V
